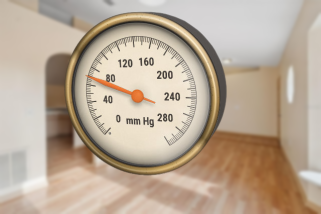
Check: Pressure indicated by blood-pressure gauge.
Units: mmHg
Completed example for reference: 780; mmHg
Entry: 70; mmHg
